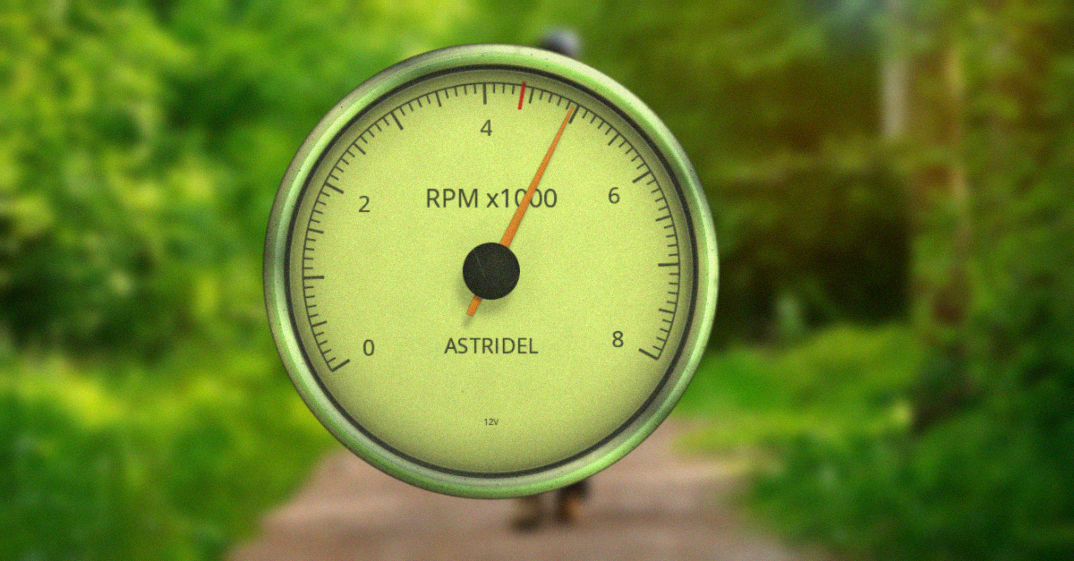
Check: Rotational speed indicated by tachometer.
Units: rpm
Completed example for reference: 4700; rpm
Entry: 4950; rpm
